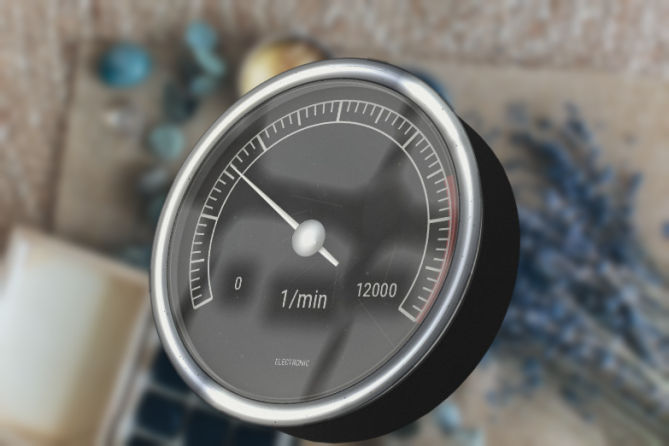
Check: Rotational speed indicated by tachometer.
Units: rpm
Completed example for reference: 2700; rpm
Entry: 3200; rpm
